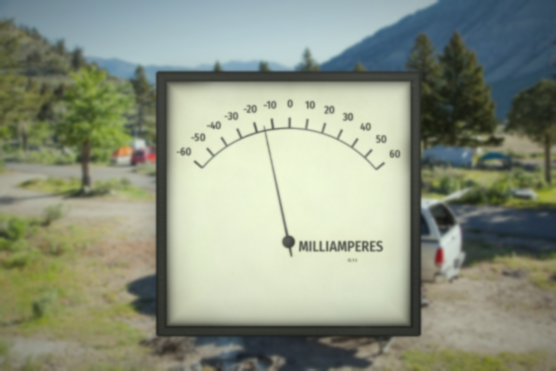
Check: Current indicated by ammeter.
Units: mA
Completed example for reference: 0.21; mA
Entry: -15; mA
